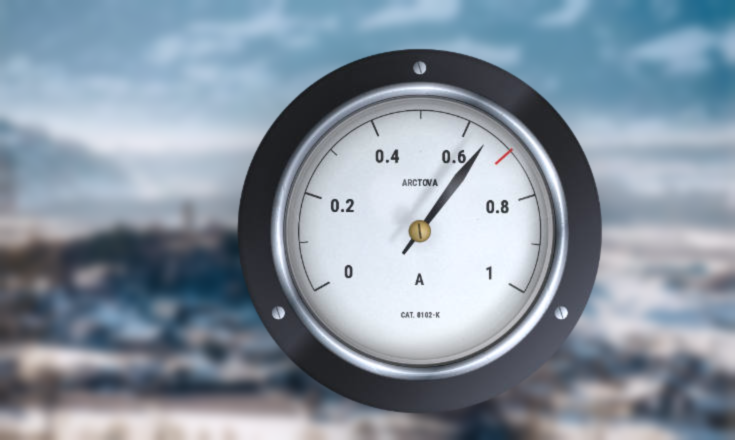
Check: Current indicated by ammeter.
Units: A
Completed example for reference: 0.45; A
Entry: 0.65; A
